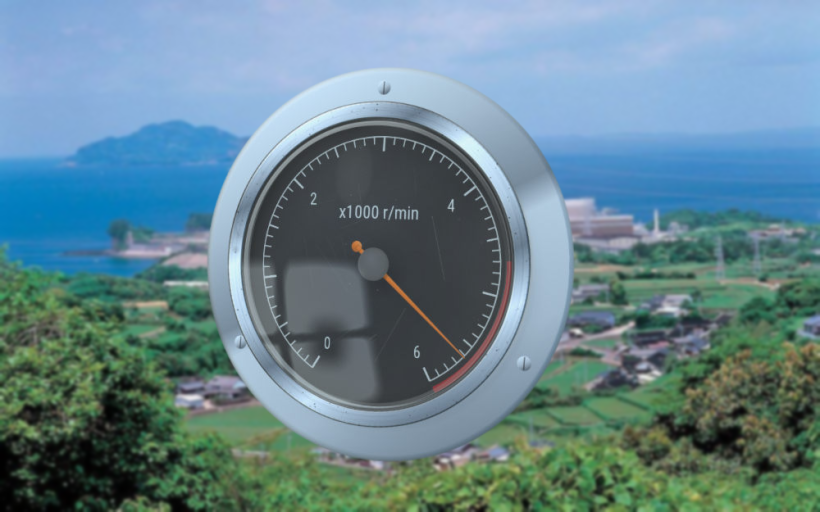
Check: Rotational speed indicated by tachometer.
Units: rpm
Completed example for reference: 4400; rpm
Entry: 5600; rpm
